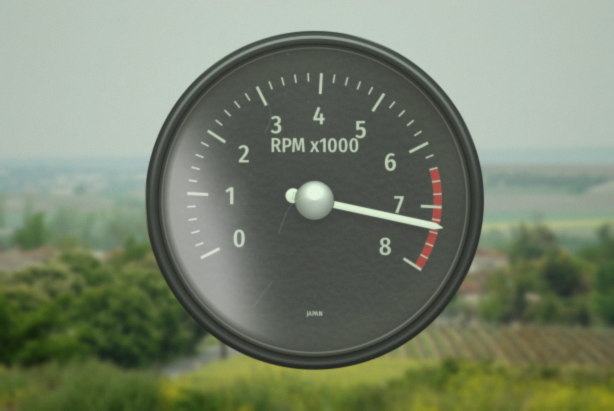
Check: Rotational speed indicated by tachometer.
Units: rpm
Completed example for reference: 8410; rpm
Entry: 7300; rpm
